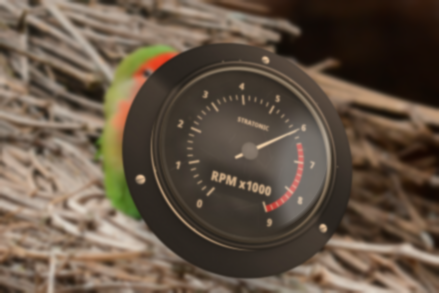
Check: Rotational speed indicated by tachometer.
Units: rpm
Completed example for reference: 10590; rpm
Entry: 6000; rpm
